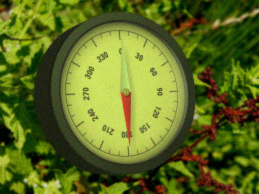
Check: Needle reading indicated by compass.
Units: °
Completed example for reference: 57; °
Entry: 180; °
